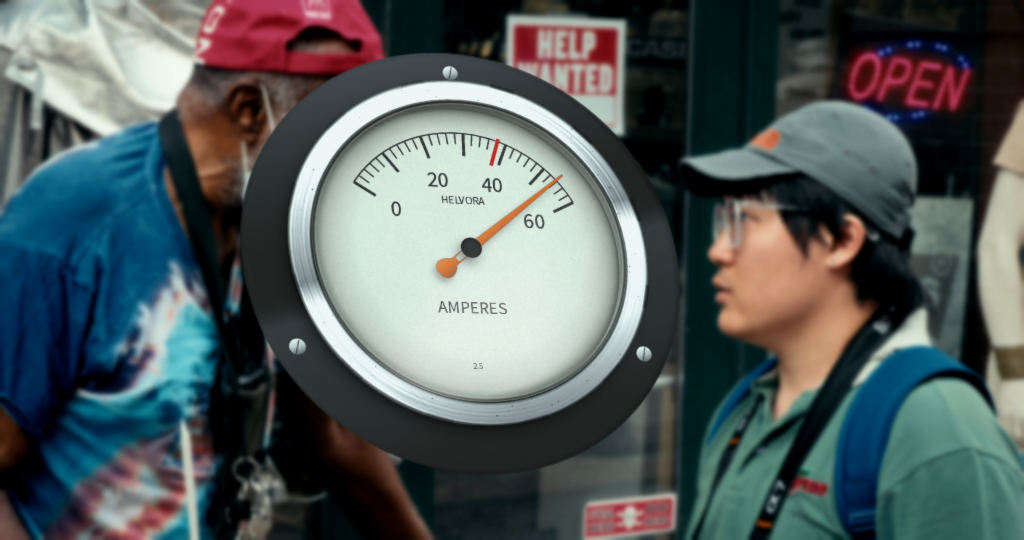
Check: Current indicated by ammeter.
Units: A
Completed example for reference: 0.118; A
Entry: 54; A
